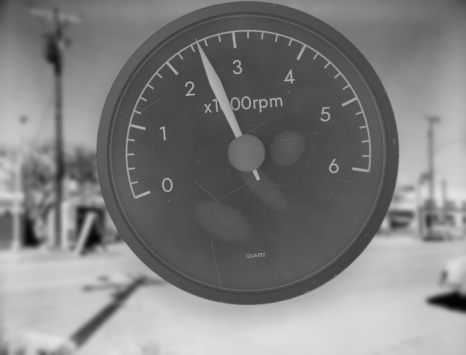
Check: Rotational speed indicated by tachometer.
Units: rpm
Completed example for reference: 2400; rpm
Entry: 2500; rpm
